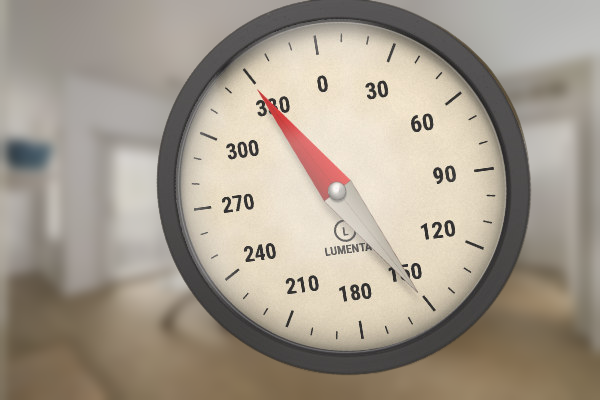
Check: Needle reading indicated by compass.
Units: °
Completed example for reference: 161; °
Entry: 330; °
